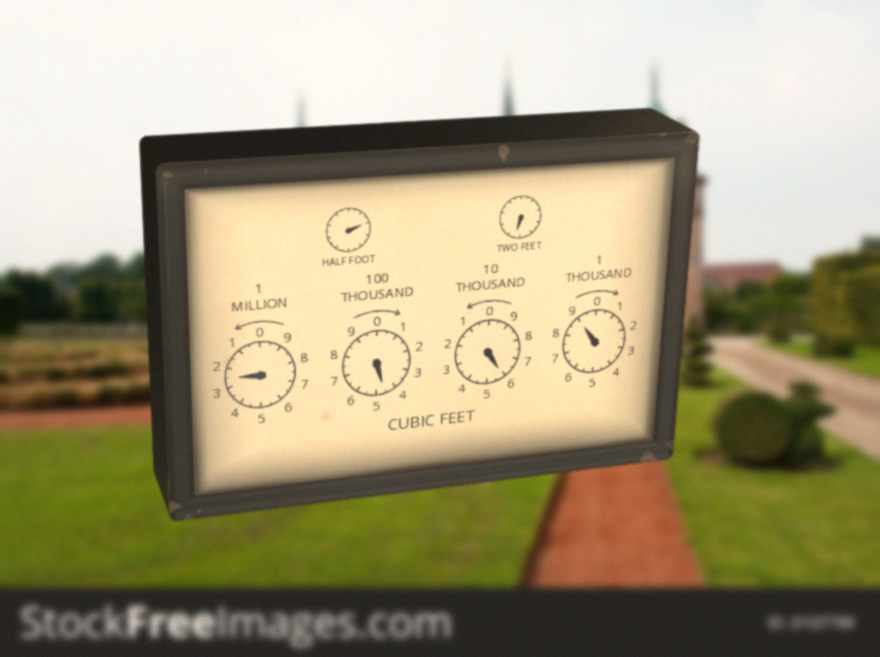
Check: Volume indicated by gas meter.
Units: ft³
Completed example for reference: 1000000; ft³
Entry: 245900; ft³
